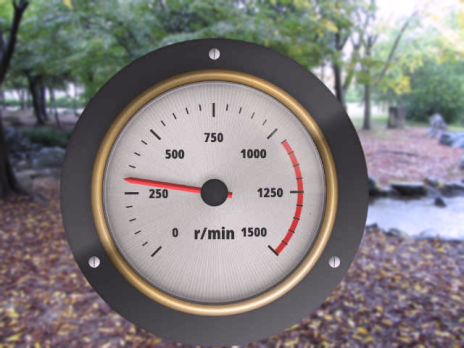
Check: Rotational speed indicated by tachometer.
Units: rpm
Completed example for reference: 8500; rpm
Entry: 300; rpm
